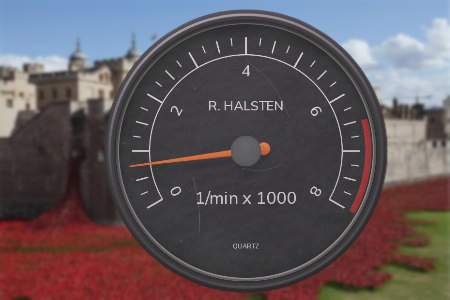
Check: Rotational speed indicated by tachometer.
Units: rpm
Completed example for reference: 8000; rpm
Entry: 750; rpm
